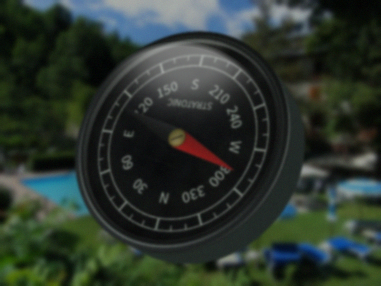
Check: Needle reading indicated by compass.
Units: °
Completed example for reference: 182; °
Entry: 290; °
